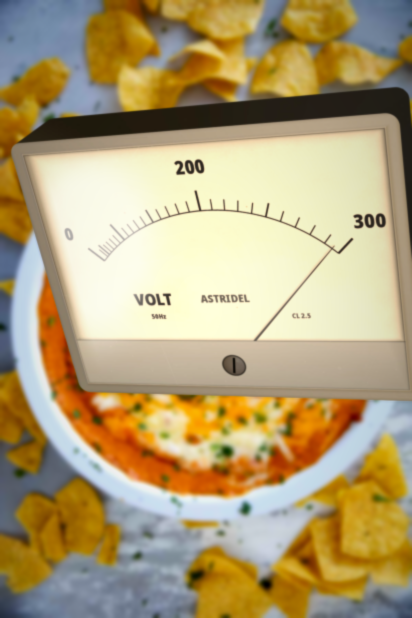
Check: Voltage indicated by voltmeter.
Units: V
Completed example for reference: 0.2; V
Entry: 295; V
